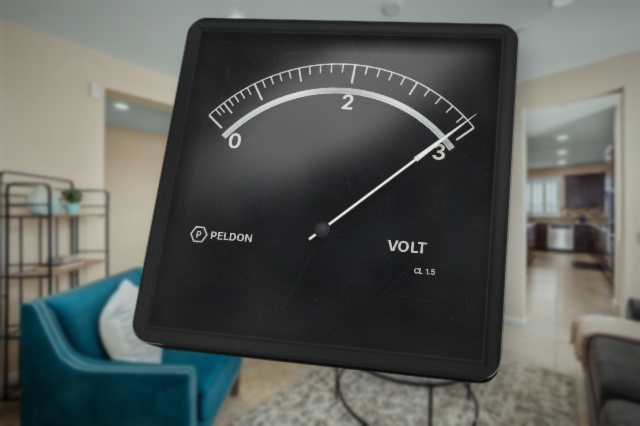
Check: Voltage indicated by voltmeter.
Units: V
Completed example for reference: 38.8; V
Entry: 2.95; V
